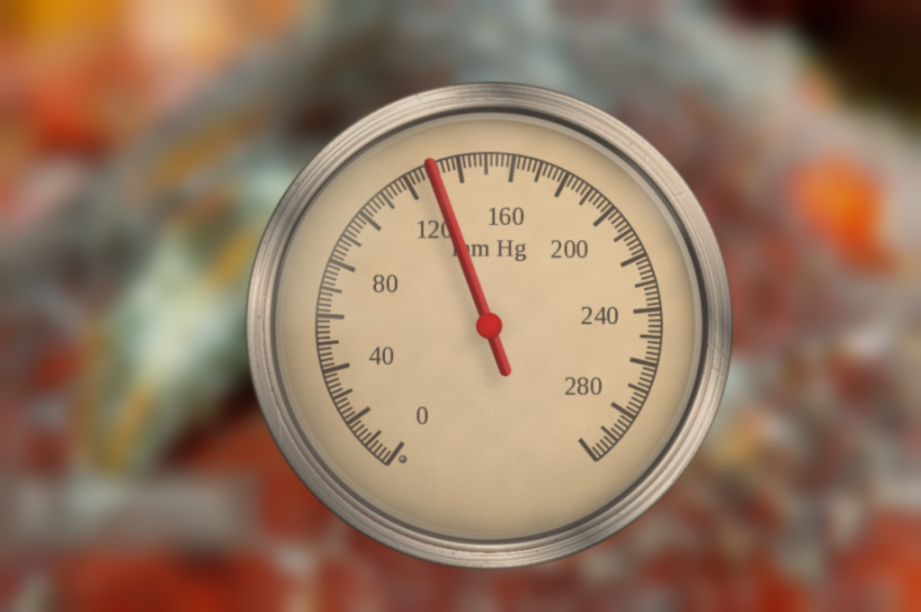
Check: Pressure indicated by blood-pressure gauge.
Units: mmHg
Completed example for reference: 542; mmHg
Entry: 130; mmHg
